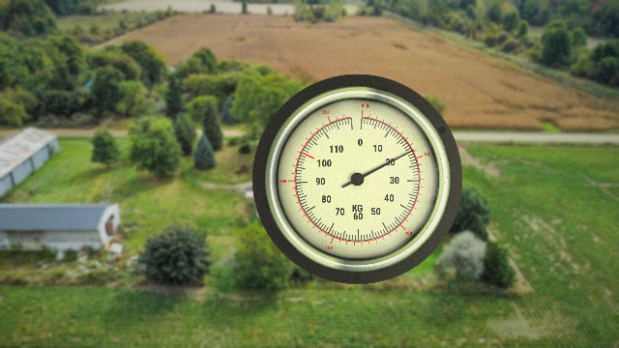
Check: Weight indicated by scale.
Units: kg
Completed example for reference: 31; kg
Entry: 20; kg
